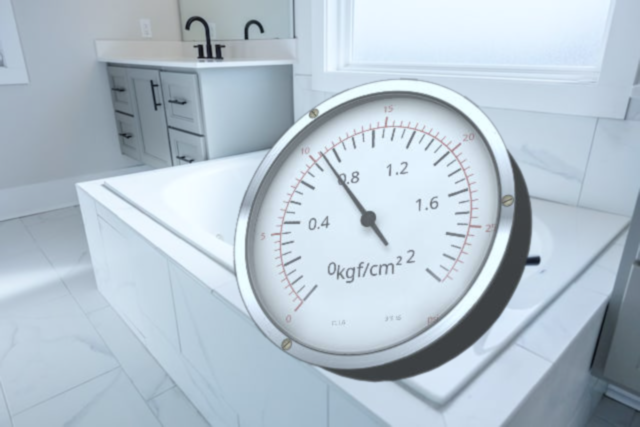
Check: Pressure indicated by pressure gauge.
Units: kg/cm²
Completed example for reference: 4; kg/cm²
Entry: 0.75; kg/cm²
